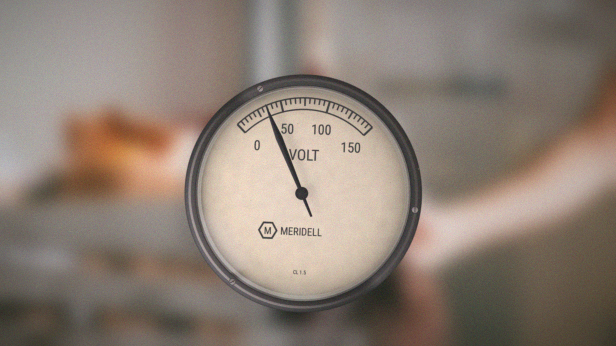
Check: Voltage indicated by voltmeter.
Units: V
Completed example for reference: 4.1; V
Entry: 35; V
